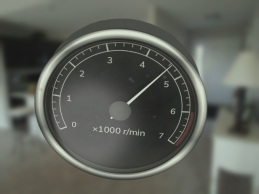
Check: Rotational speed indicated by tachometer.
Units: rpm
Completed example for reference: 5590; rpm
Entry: 4600; rpm
